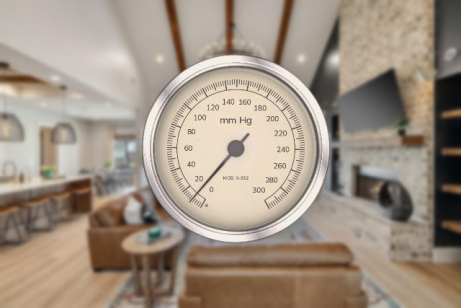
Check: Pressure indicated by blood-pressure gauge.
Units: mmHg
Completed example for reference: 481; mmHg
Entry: 10; mmHg
